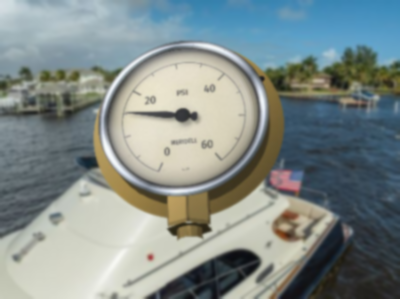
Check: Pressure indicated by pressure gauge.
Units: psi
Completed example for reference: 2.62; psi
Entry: 15; psi
